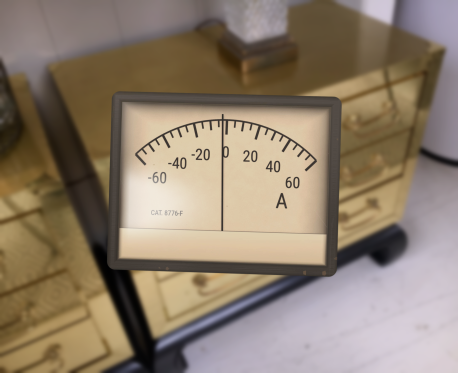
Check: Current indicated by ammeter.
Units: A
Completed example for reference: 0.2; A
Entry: -2.5; A
